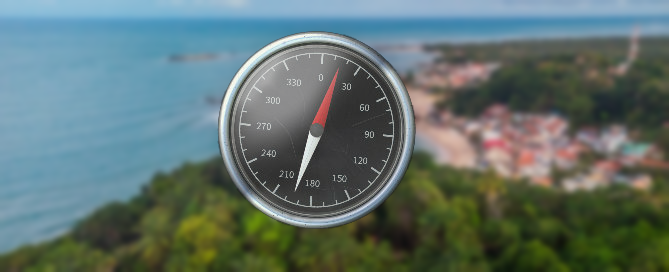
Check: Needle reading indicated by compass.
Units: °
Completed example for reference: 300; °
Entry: 15; °
